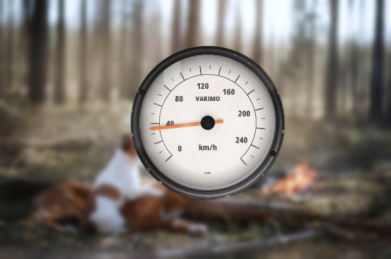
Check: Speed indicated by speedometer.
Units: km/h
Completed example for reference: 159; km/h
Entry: 35; km/h
